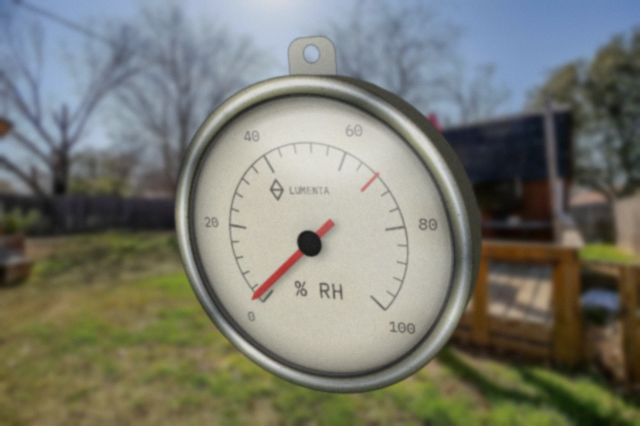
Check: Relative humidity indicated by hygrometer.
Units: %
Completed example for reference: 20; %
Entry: 2; %
